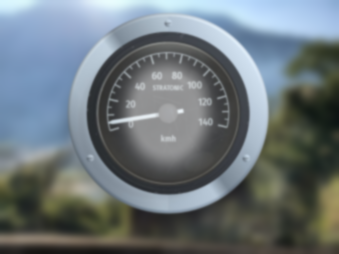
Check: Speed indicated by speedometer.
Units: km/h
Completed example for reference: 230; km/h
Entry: 5; km/h
